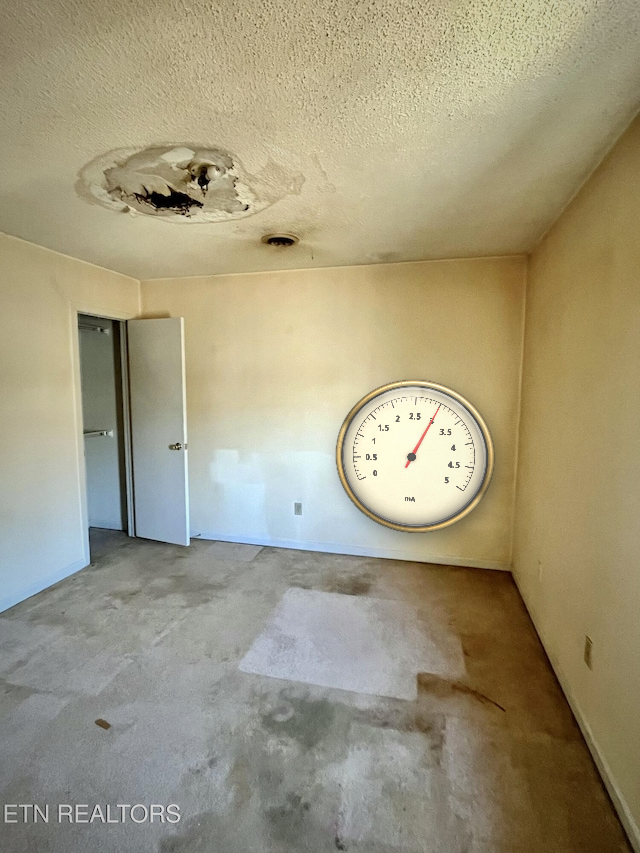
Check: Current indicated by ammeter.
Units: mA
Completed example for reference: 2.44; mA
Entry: 3; mA
